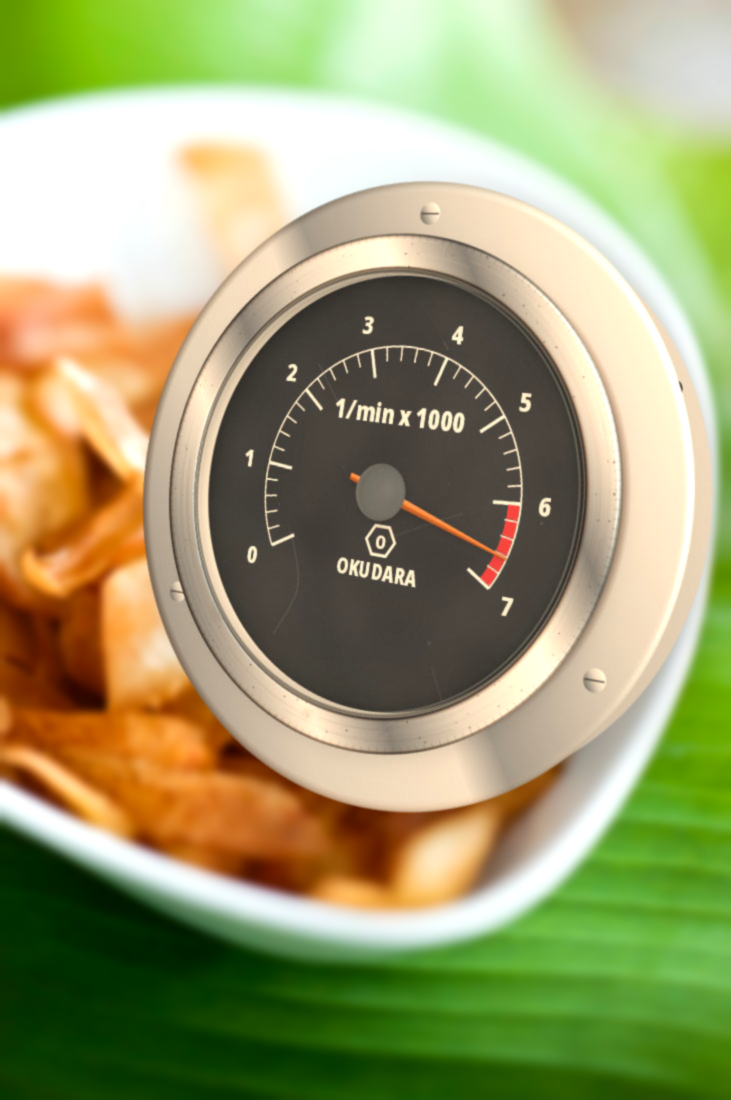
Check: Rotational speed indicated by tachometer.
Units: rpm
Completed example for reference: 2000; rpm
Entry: 6600; rpm
